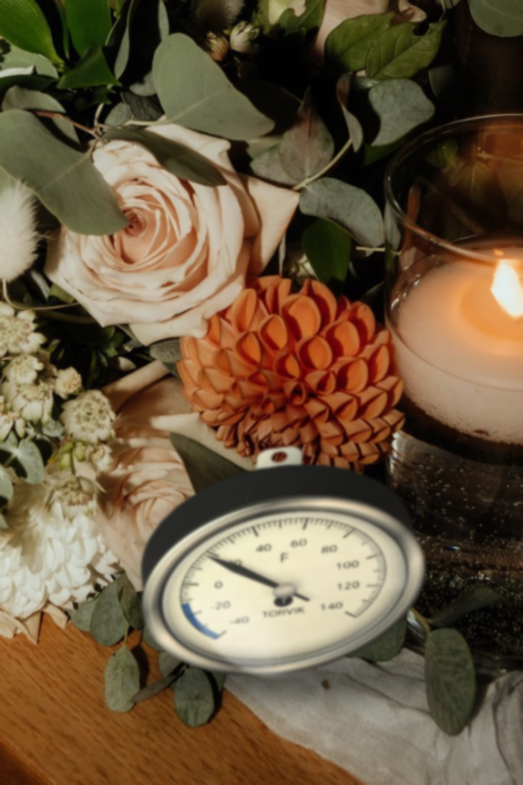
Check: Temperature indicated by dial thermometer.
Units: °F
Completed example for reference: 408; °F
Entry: 20; °F
